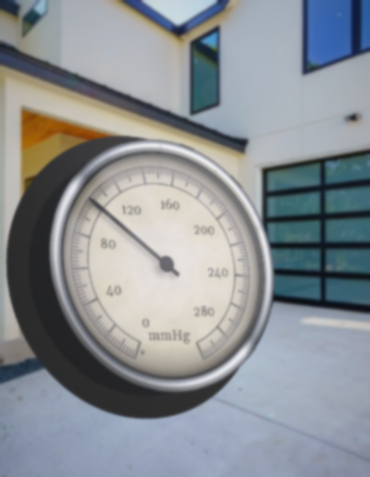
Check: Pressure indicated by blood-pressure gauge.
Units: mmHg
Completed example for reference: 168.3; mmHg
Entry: 100; mmHg
